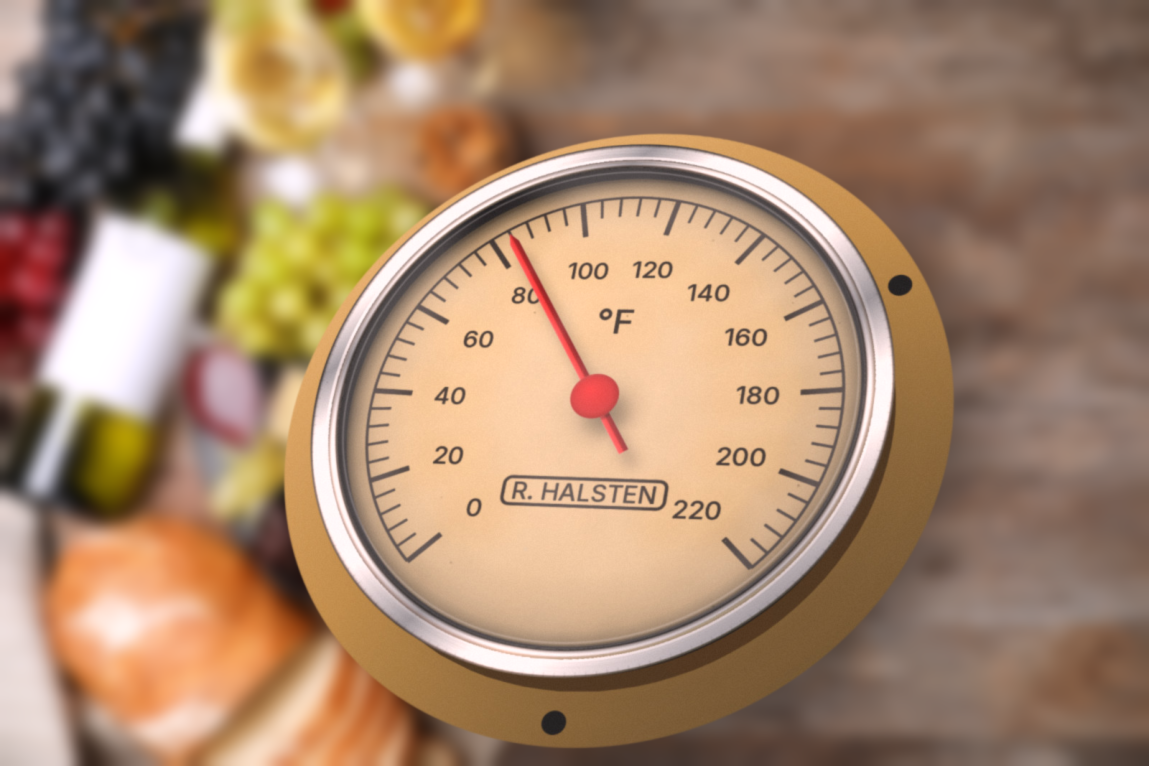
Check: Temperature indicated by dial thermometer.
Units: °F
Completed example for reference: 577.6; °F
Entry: 84; °F
